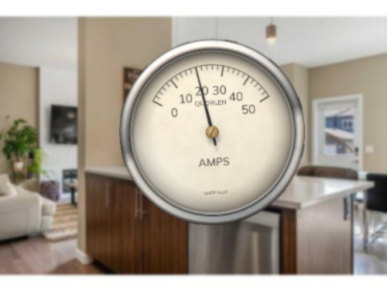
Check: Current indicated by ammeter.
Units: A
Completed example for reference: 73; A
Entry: 20; A
